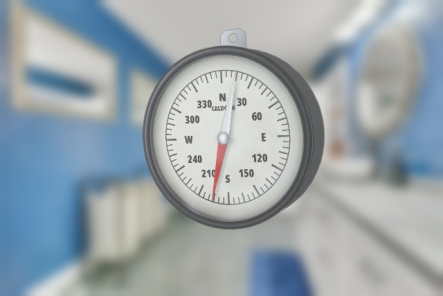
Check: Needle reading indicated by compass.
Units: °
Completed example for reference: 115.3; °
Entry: 195; °
